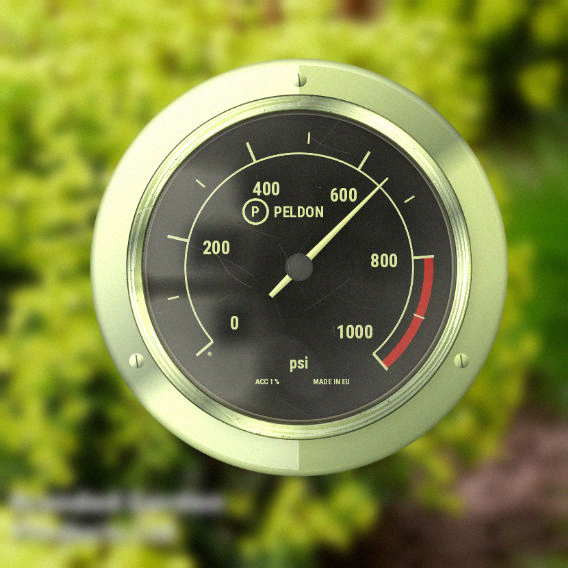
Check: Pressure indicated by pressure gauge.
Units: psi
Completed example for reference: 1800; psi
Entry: 650; psi
